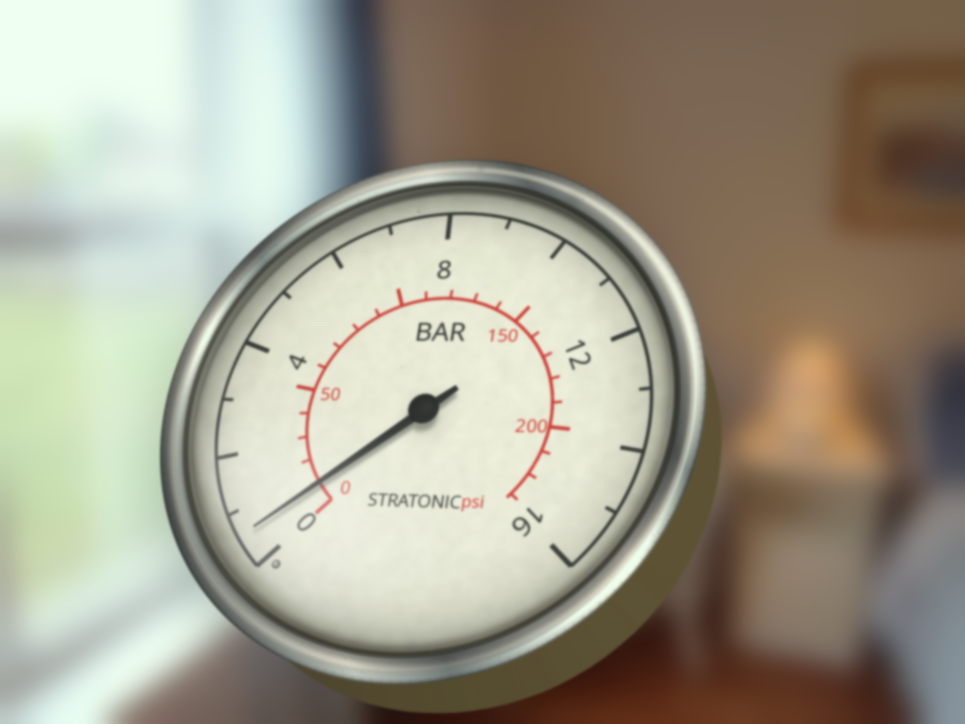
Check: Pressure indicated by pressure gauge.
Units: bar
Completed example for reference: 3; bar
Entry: 0.5; bar
